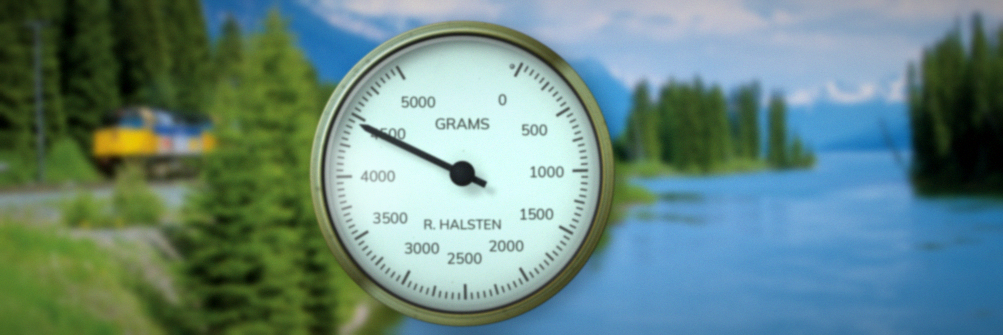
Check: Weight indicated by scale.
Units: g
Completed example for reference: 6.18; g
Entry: 4450; g
